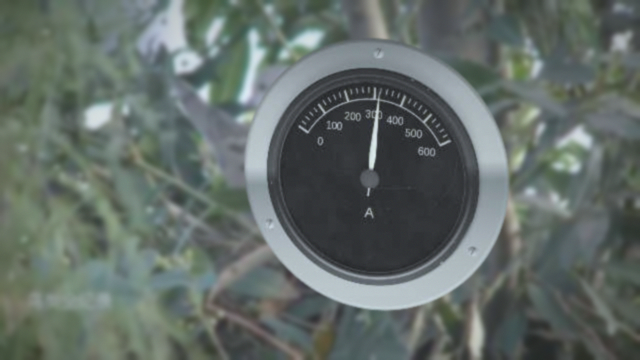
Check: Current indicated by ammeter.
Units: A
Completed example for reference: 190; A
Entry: 320; A
